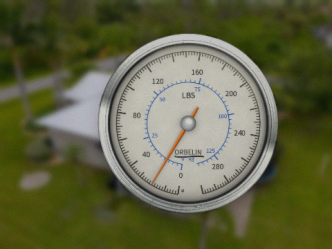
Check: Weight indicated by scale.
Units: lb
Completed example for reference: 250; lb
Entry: 20; lb
